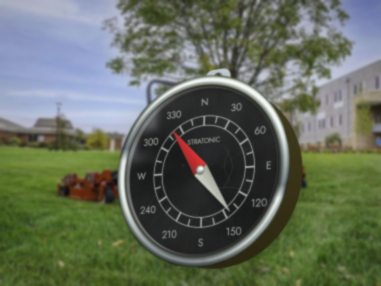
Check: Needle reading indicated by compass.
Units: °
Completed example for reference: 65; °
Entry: 322.5; °
